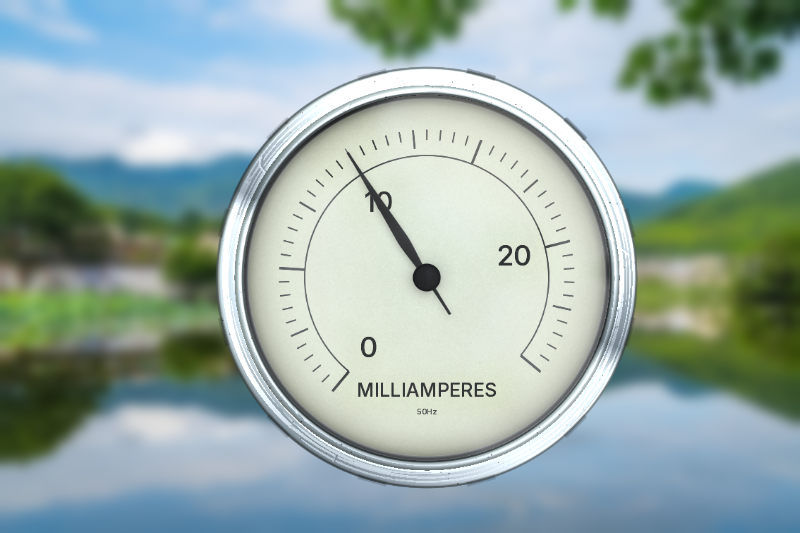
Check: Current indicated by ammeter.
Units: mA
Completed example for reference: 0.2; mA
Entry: 10; mA
